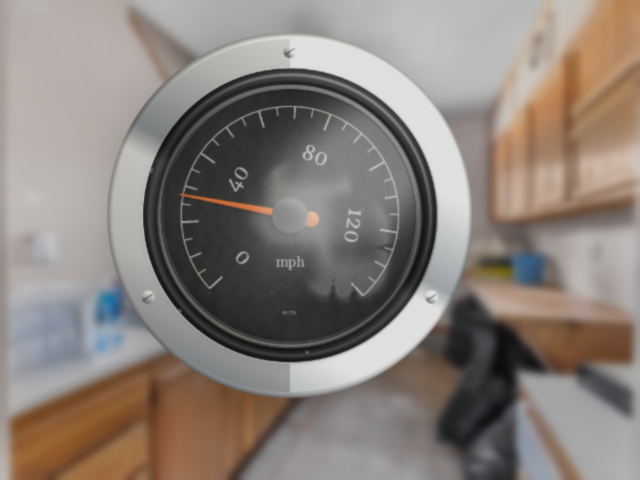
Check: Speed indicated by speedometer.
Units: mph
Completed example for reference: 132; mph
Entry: 27.5; mph
